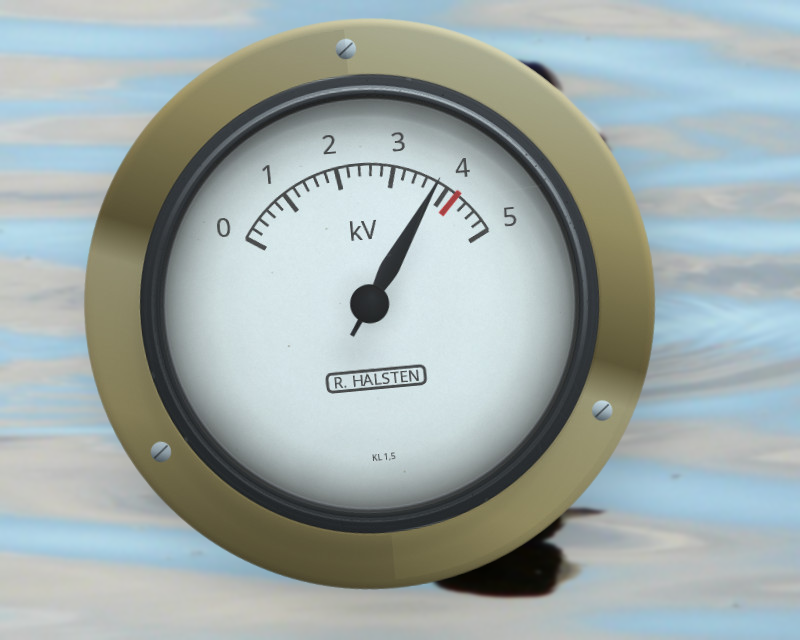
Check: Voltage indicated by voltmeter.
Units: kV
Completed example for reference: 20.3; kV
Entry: 3.8; kV
